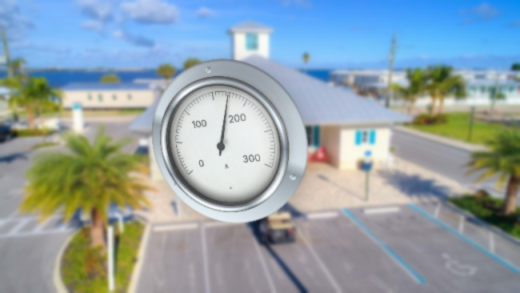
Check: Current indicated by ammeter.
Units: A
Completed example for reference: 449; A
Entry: 175; A
